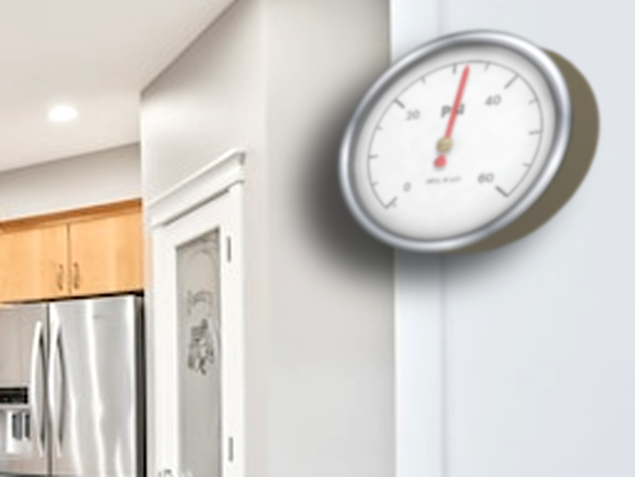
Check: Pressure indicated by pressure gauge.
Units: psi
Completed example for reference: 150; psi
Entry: 32.5; psi
